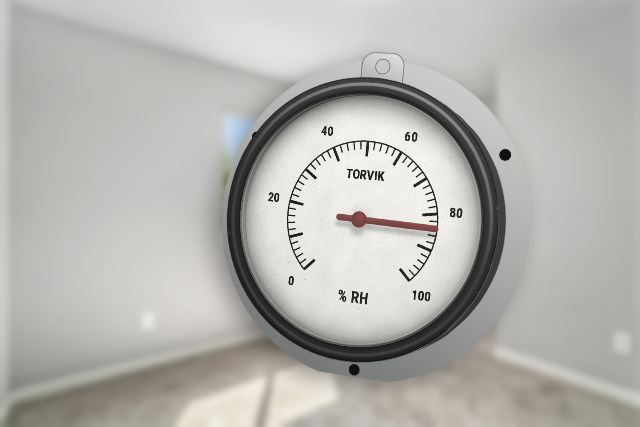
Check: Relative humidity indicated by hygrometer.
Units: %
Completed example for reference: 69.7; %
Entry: 84; %
